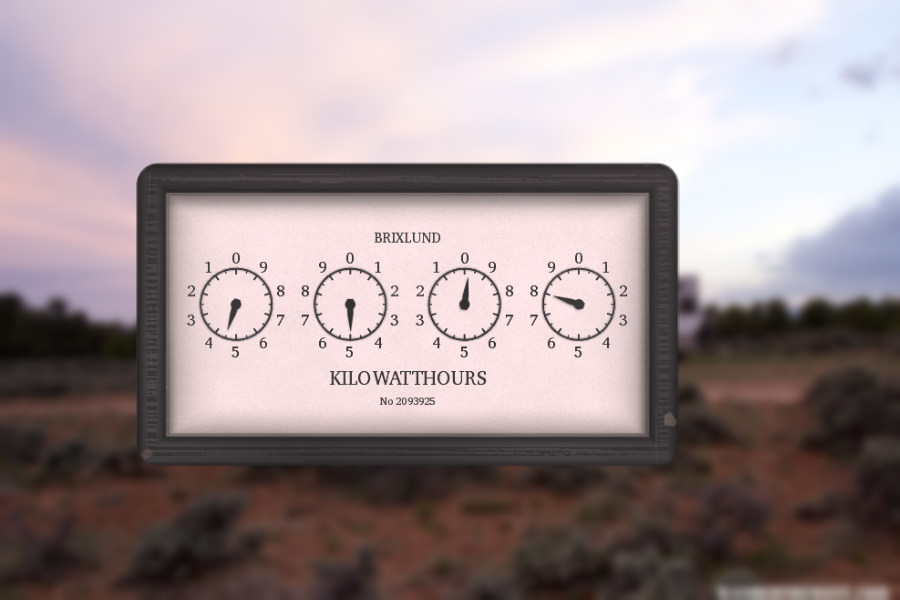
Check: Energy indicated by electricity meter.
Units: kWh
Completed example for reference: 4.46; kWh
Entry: 4498; kWh
